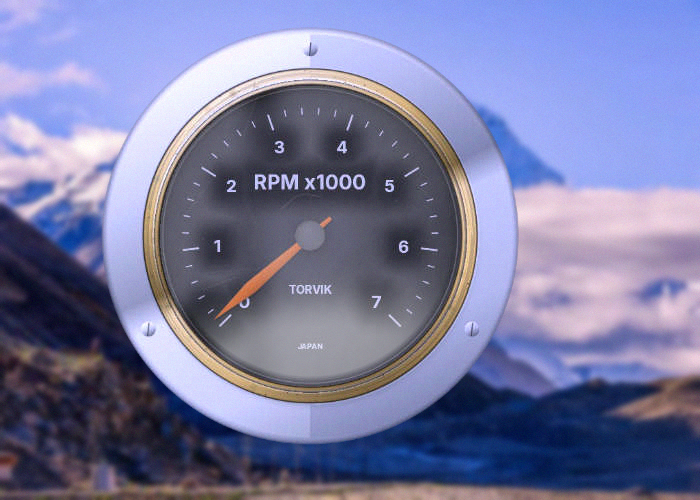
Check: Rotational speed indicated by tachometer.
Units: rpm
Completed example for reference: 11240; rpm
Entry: 100; rpm
